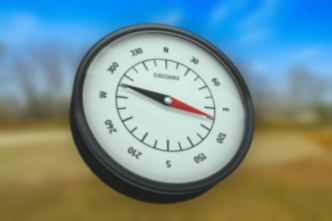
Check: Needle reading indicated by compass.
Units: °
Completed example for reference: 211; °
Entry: 105; °
